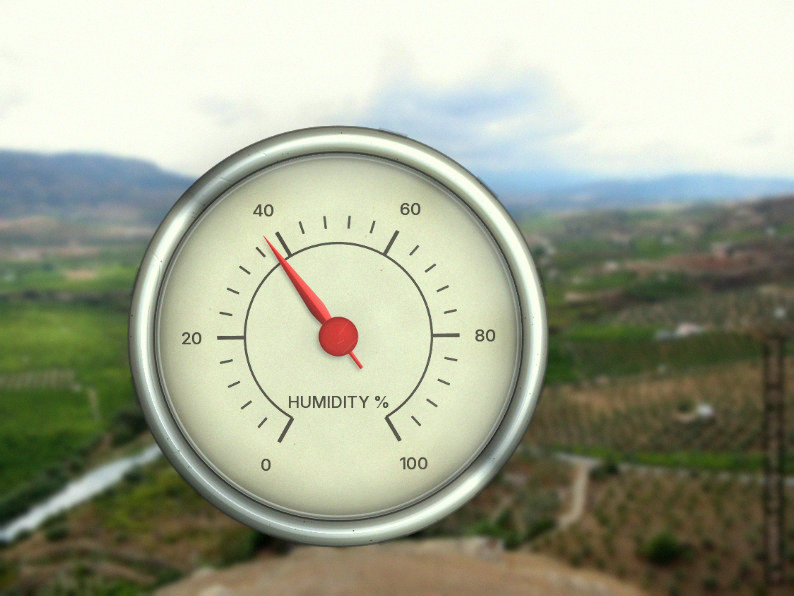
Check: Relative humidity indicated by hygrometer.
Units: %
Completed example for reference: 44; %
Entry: 38; %
